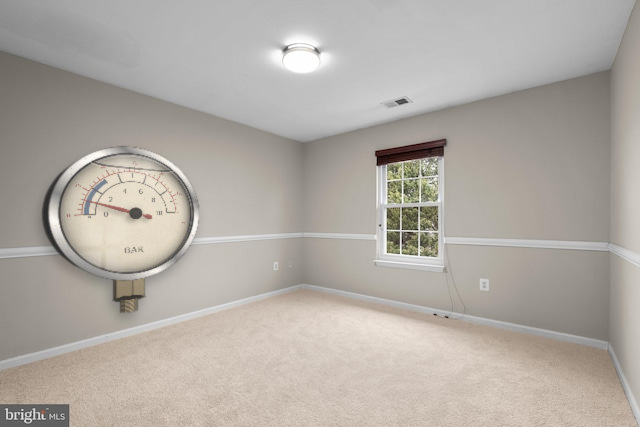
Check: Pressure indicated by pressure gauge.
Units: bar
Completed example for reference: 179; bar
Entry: 1; bar
